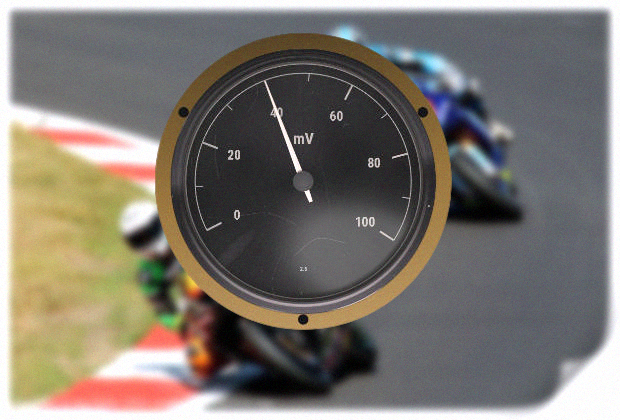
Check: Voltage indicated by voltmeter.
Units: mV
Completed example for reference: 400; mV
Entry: 40; mV
